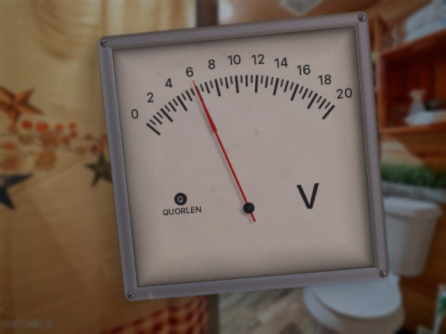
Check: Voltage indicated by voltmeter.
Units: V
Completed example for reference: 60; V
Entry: 6; V
